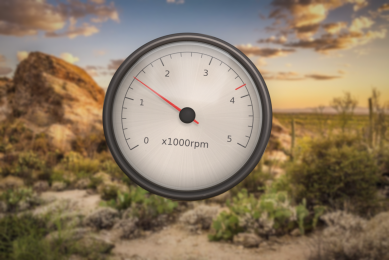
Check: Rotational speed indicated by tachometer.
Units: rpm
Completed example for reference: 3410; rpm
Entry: 1400; rpm
